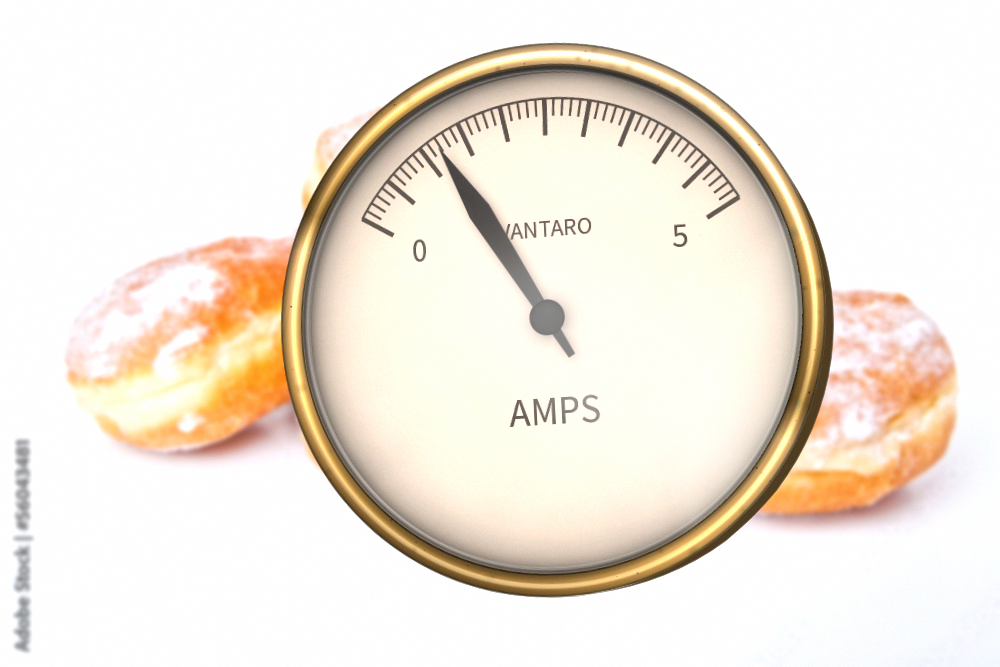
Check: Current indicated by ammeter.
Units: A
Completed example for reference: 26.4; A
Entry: 1.2; A
